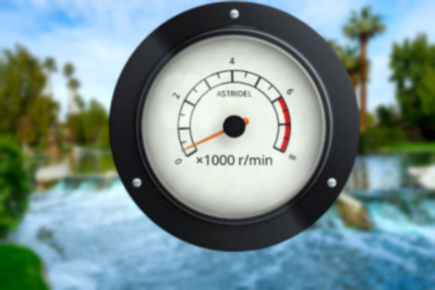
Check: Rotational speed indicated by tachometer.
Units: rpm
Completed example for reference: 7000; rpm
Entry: 250; rpm
